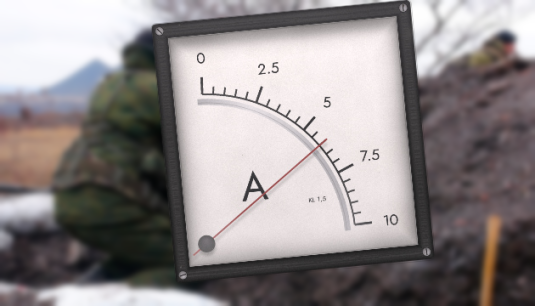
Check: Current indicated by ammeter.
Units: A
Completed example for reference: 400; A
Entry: 6; A
